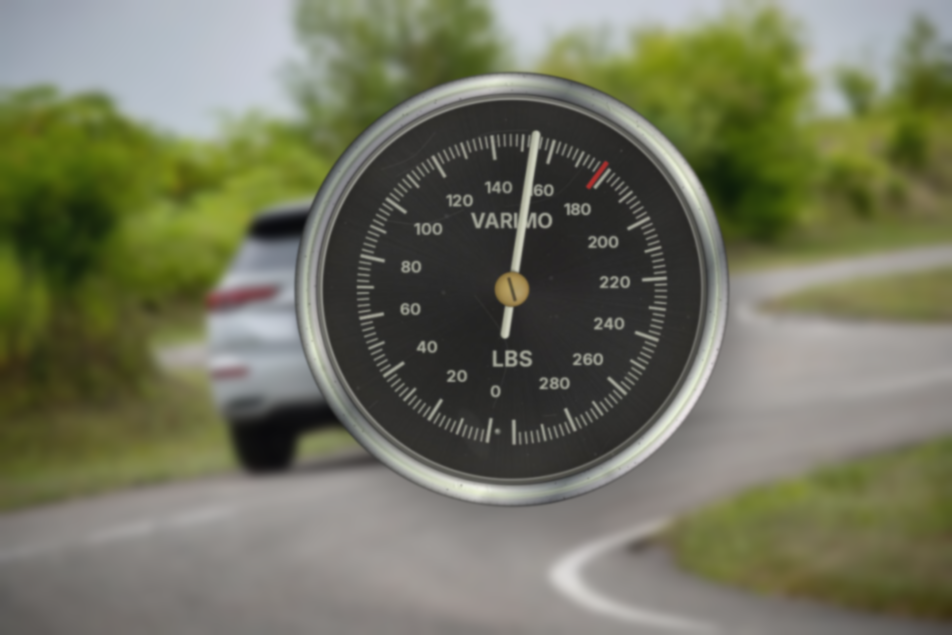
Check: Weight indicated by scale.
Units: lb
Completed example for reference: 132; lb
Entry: 154; lb
